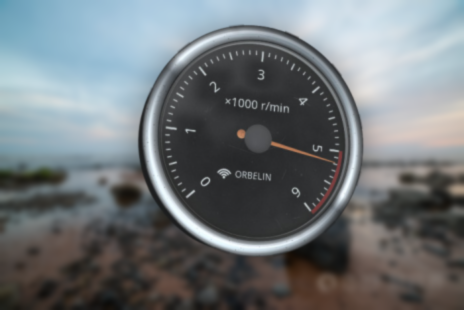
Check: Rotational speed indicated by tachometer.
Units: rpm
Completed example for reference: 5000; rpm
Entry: 5200; rpm
